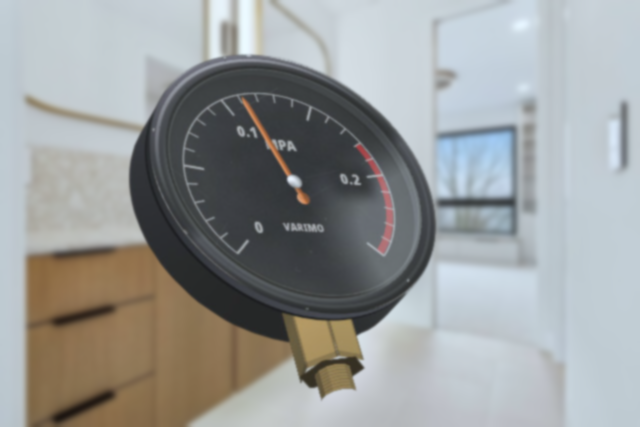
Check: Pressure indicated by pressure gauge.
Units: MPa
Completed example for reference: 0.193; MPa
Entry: 0.11; MPa
